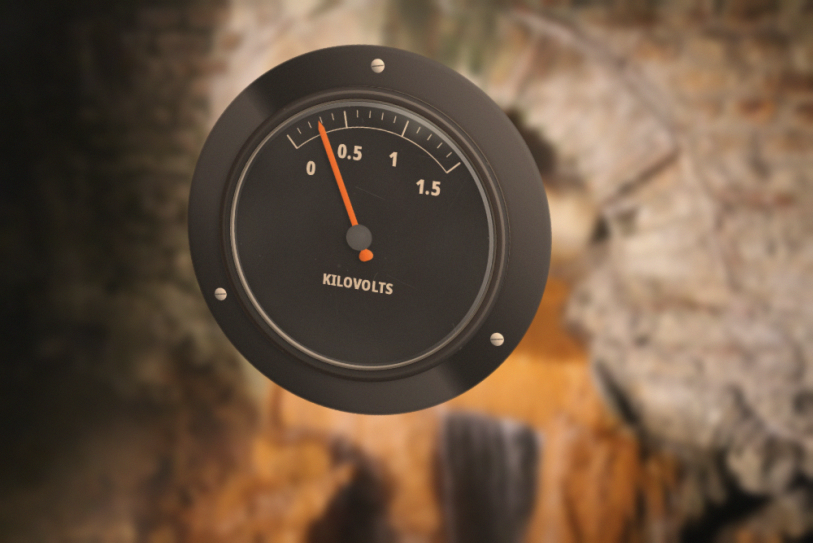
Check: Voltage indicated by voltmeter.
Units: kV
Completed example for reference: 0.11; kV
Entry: 0.3; kV
